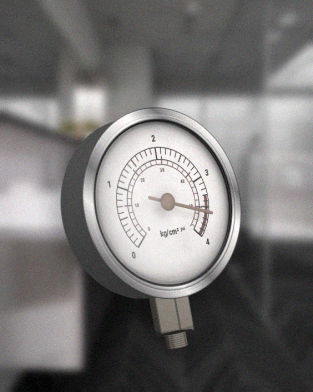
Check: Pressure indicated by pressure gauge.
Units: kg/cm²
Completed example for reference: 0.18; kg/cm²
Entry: 3.6; kg/cm²
